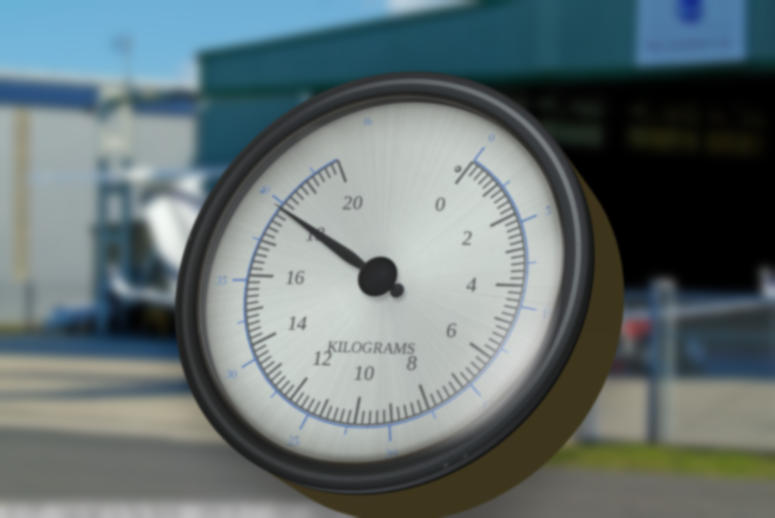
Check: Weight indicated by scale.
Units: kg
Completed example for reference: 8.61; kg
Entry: 18; kg
